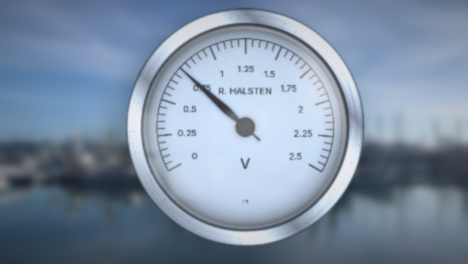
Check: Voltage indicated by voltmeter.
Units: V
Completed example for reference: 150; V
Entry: 0.75; V
